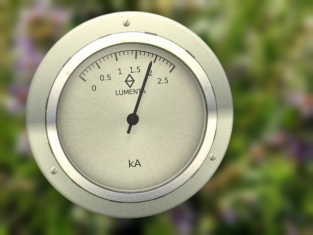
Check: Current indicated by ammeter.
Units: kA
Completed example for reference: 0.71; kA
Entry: 1.9; kA
